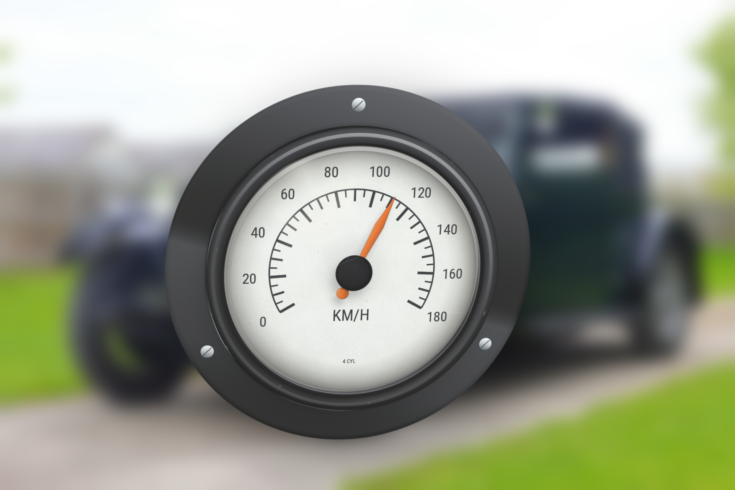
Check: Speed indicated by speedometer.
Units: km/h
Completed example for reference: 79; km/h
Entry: 110; km/h
